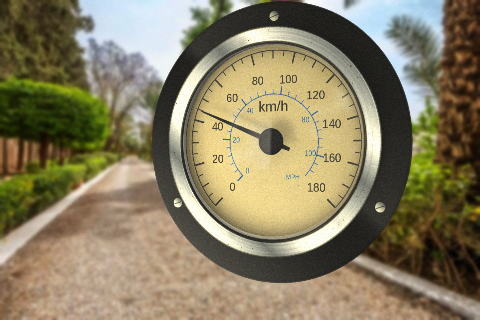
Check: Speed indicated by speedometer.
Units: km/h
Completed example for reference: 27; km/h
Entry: 45; km/h
